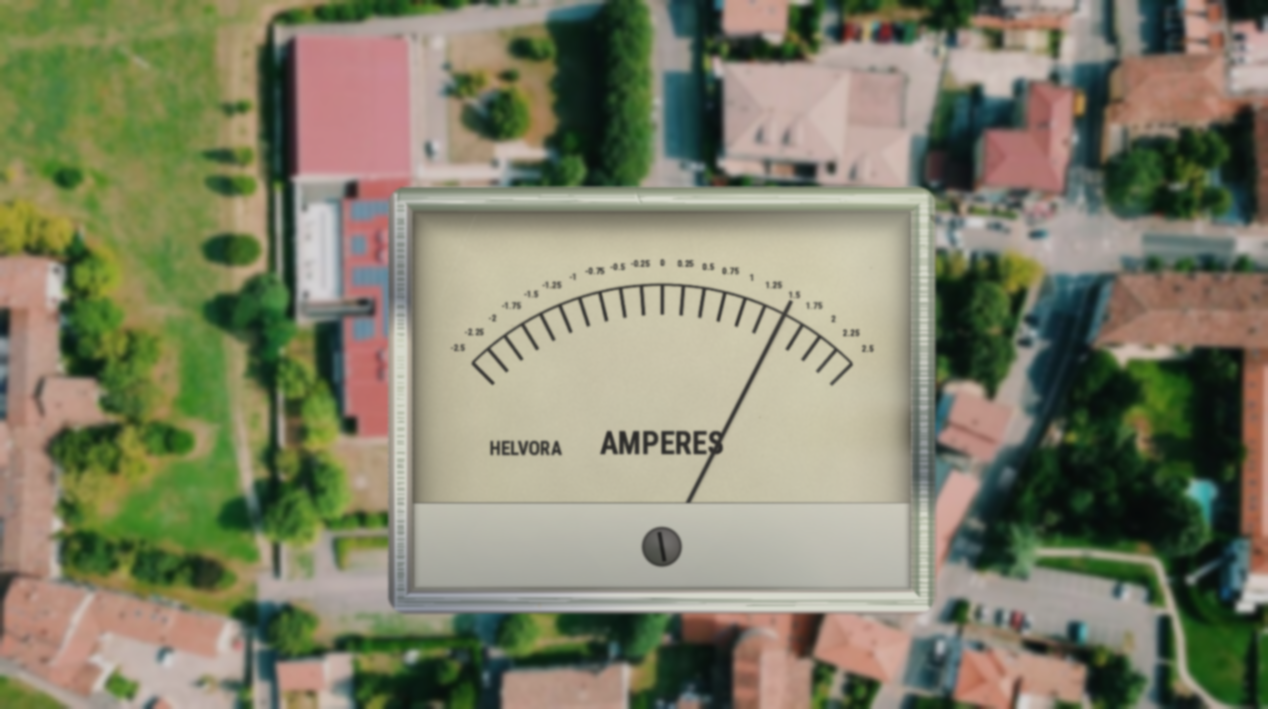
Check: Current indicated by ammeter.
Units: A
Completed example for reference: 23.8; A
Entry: 1.5; A
